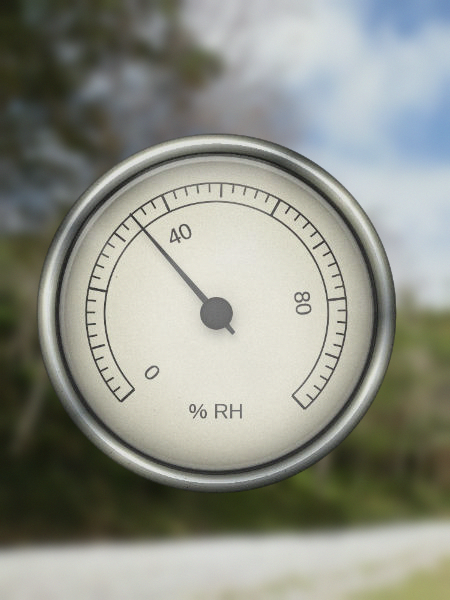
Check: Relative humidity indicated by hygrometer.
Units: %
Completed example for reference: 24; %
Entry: 34; %
